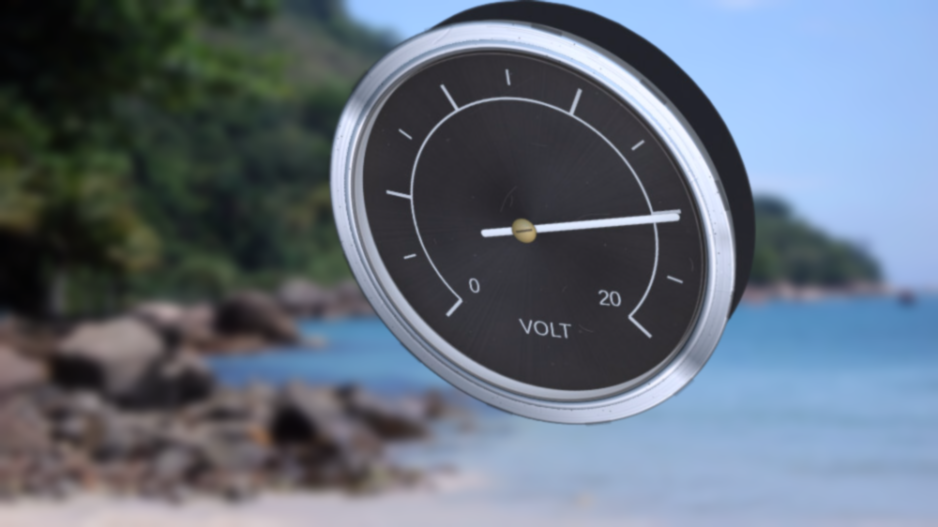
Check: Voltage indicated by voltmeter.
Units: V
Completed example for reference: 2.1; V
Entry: 16; V
